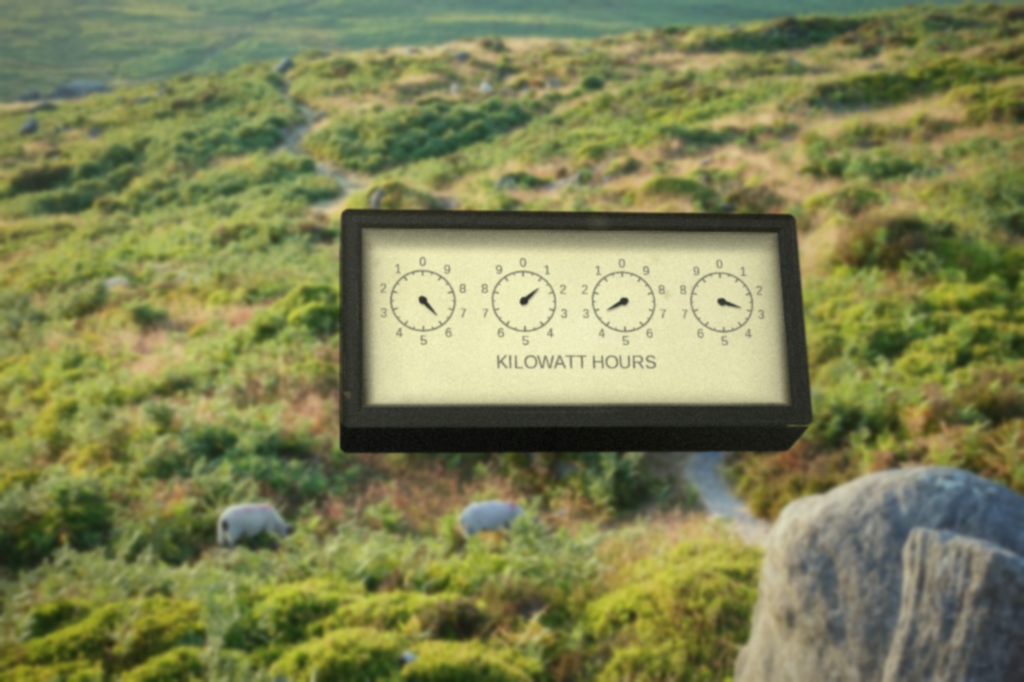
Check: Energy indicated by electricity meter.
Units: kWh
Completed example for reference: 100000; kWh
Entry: 6133; kWh
